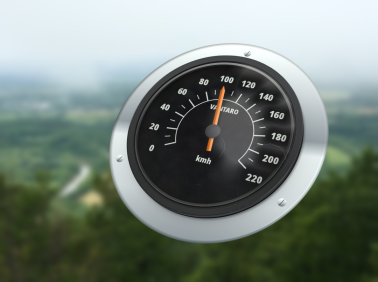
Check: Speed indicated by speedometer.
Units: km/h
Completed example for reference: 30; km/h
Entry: 100; km/h
